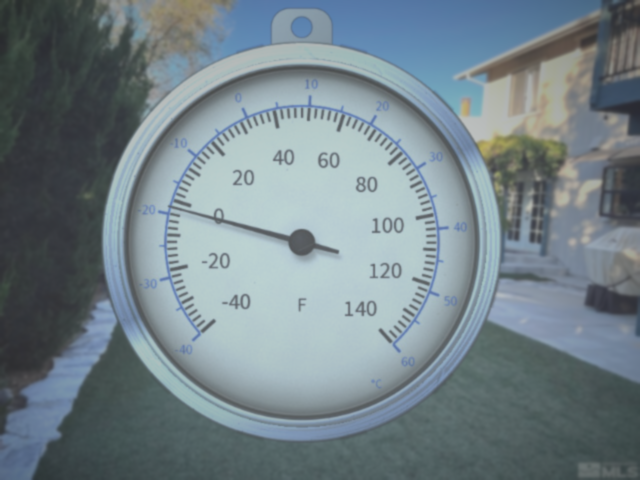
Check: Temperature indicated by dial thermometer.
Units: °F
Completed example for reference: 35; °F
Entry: -2; °F
